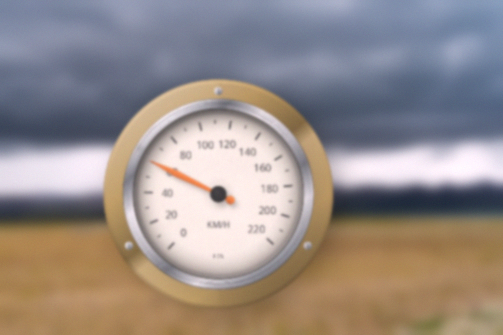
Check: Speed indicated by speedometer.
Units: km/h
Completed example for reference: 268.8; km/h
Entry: 60; km/h
